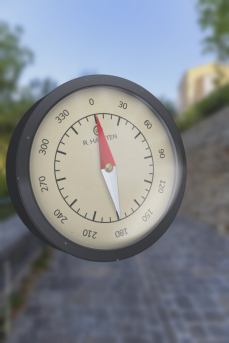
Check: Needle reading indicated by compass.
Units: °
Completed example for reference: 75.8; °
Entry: 0; °
